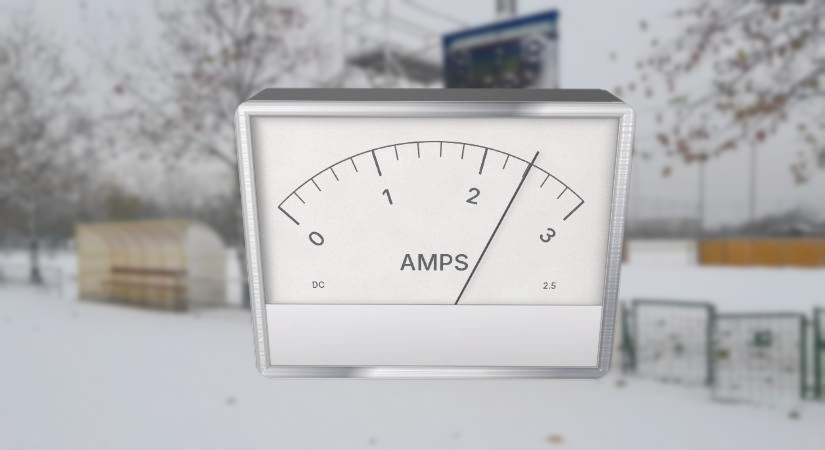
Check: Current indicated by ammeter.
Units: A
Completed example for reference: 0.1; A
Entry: 2.4; A
